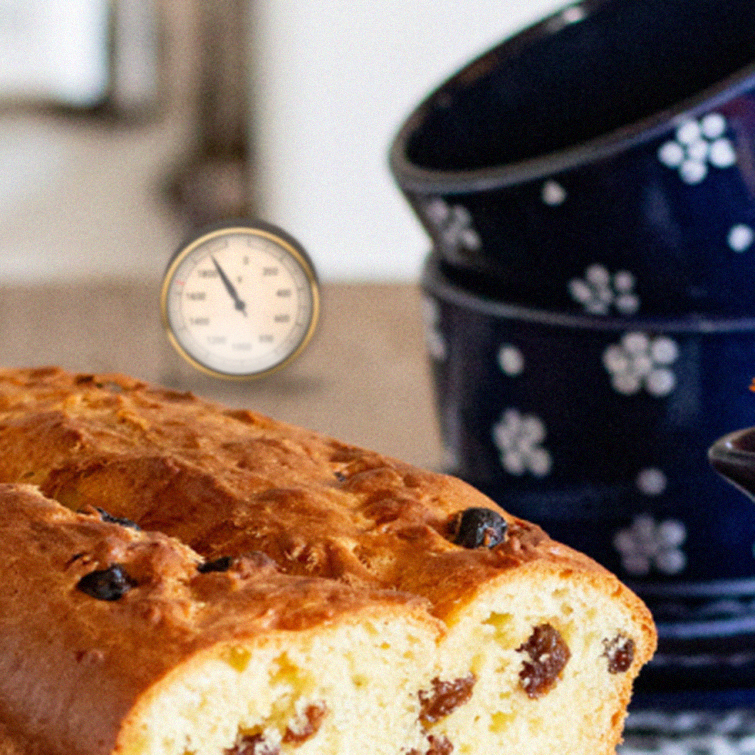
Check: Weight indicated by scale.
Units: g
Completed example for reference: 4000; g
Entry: 1900; g
